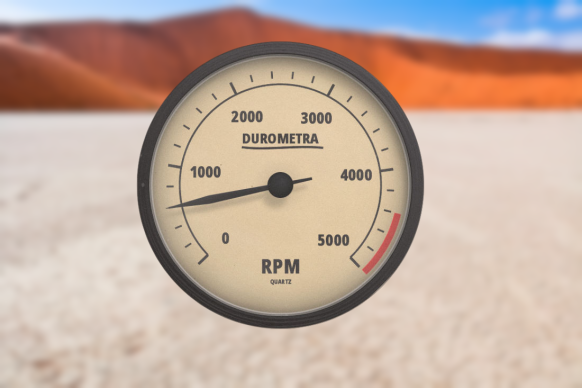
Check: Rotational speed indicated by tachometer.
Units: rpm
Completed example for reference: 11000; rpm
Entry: 600; rpm
